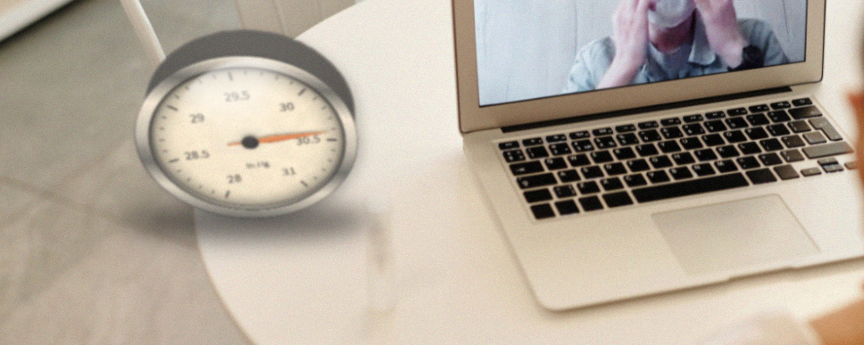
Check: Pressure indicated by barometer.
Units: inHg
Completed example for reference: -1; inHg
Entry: 30.4; inHg
